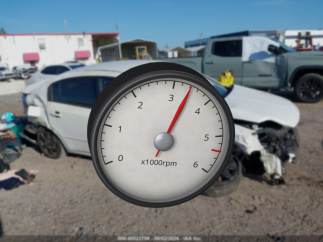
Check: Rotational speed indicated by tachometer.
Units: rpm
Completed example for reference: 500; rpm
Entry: 3400; rpm
